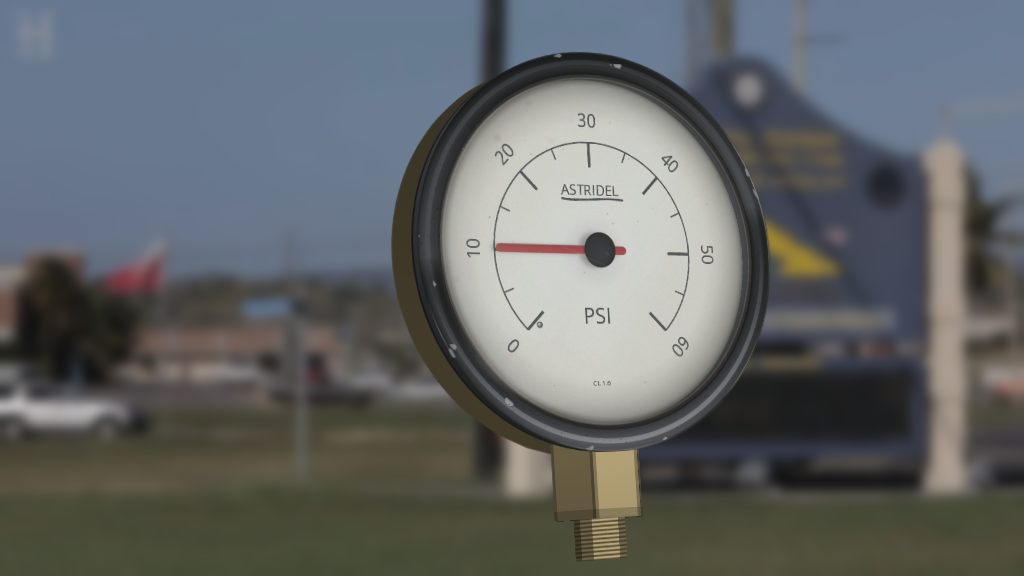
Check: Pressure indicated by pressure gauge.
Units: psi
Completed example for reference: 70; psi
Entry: 10; psi
